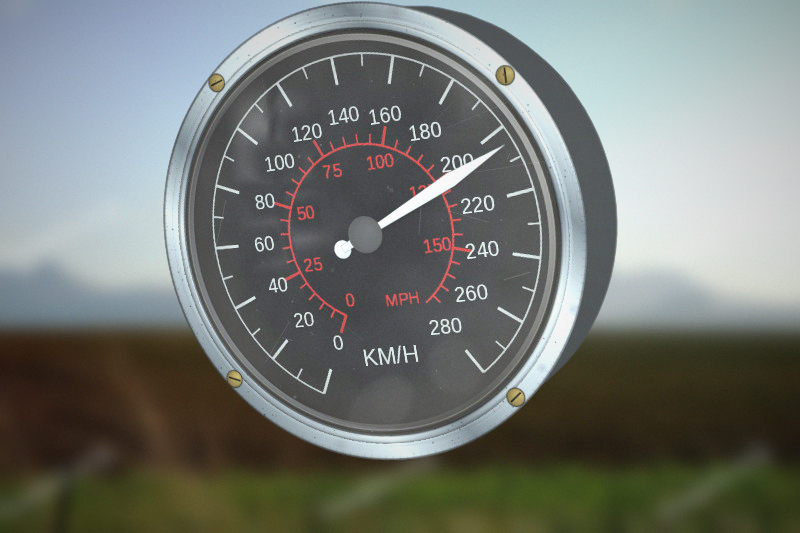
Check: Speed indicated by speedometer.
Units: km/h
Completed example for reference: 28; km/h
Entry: 205; km/h
